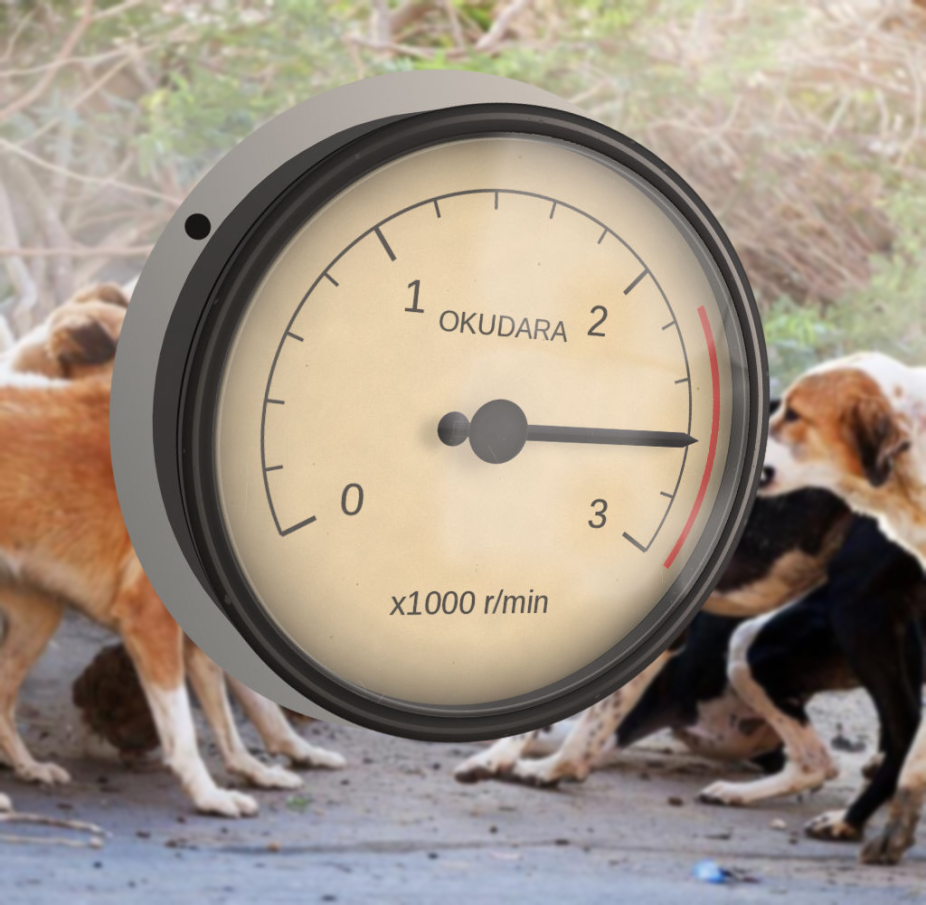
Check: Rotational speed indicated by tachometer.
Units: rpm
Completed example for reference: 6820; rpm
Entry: 2600; rpm
